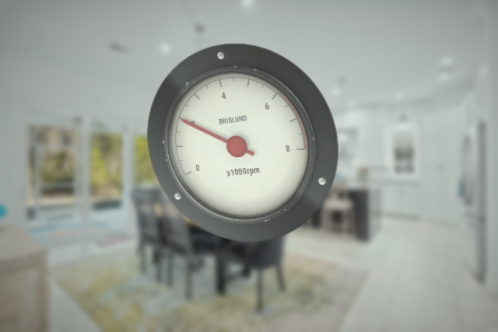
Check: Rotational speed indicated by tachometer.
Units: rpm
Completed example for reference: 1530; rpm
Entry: 2000; rpm
